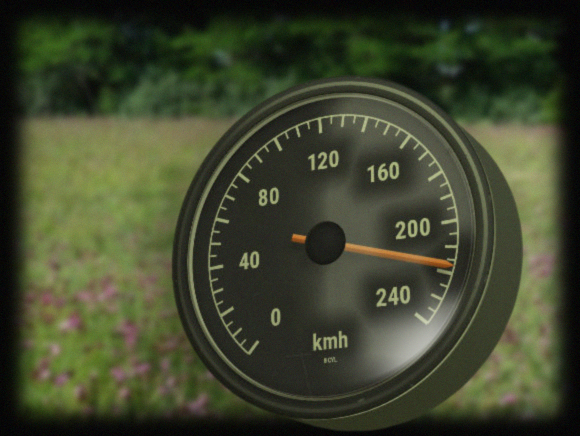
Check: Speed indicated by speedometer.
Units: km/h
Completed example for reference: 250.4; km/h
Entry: 217.5; km/h
